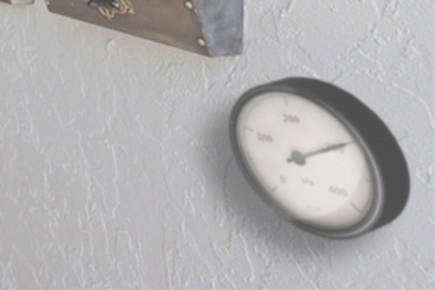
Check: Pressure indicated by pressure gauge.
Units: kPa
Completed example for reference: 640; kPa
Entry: 300; kPa
